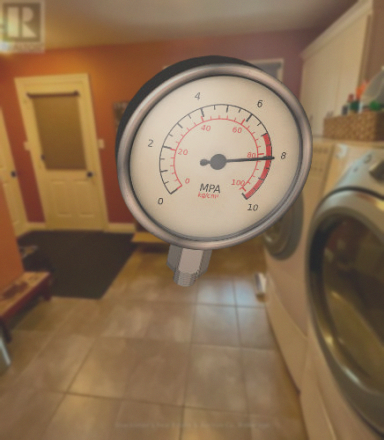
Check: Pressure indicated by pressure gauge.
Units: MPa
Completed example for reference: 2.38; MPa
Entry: 8; MPa
